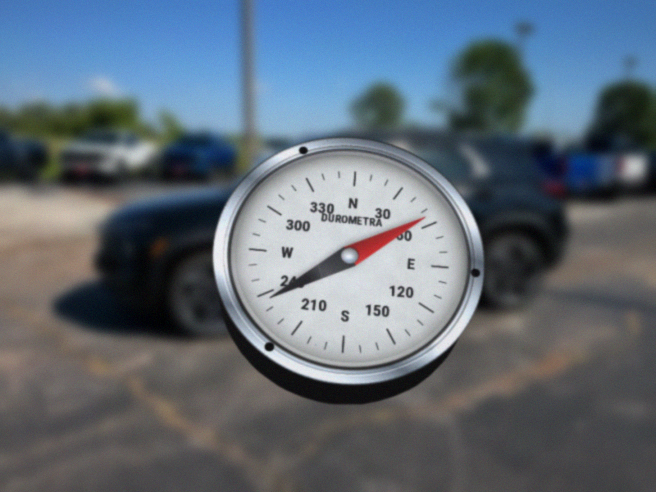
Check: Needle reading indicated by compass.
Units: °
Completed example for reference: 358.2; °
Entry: 55; °
